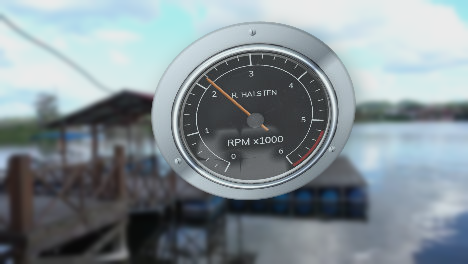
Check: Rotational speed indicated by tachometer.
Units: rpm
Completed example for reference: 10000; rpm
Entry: 2200; rpm
